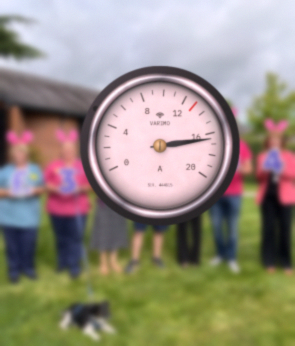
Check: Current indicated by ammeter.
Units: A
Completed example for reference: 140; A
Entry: 16.5; A
